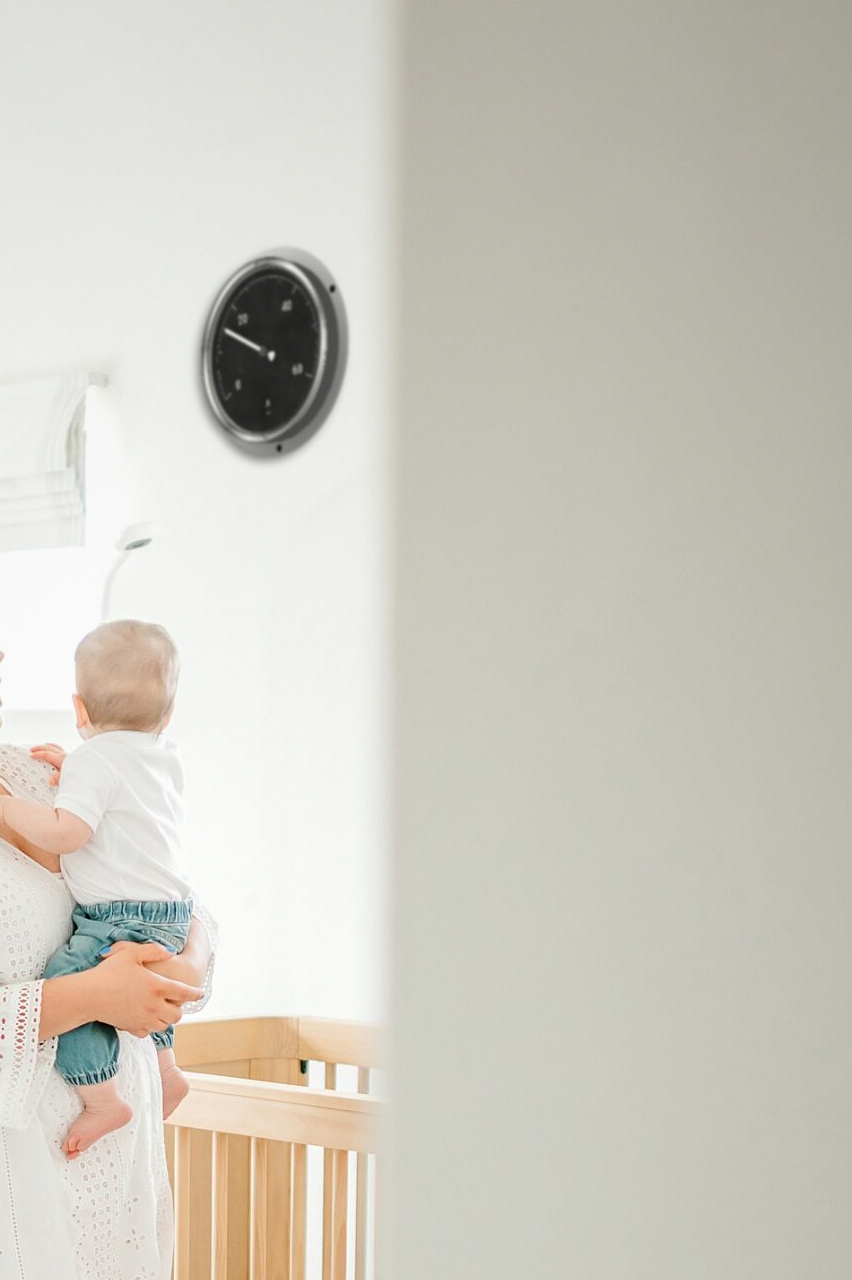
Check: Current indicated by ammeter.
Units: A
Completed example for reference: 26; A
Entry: 15; A
